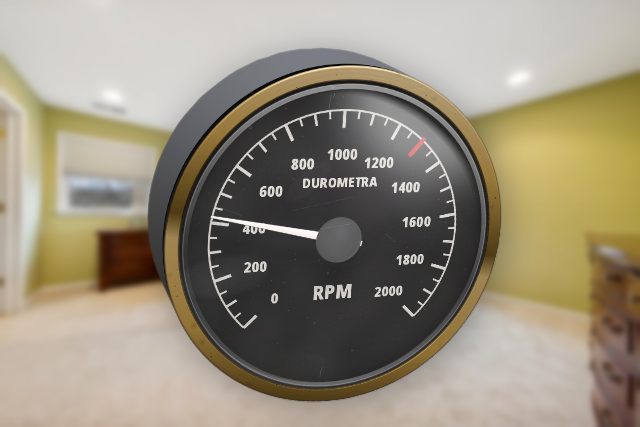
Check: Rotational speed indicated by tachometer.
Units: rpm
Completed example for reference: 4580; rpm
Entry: 425; rpm
